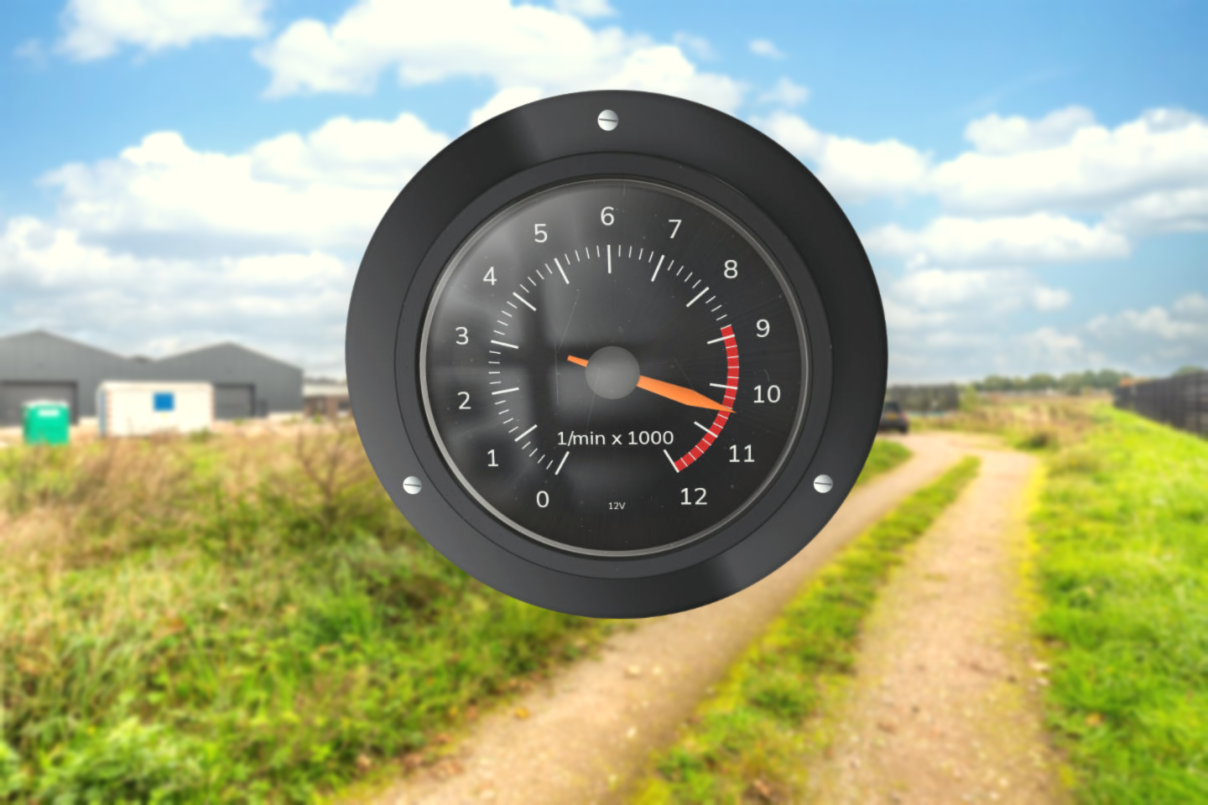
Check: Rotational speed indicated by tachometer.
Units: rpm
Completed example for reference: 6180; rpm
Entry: 10400; rpm
